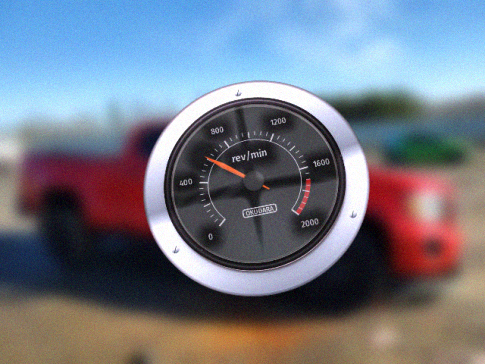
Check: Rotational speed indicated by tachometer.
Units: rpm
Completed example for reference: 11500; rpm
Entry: 600; rpm
